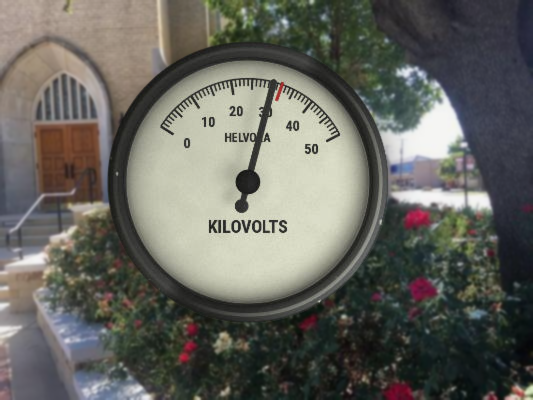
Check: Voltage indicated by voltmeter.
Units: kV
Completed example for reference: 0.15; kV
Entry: 30; kV
